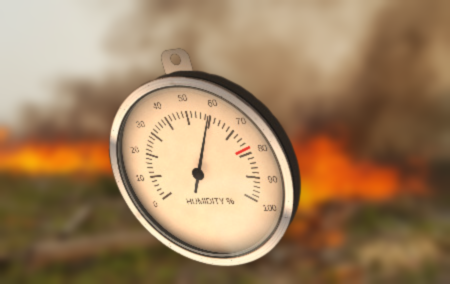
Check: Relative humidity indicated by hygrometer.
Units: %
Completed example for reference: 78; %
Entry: 60; %
